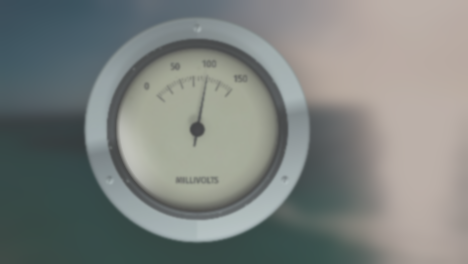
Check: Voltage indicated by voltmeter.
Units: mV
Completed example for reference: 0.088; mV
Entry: 100; mV
